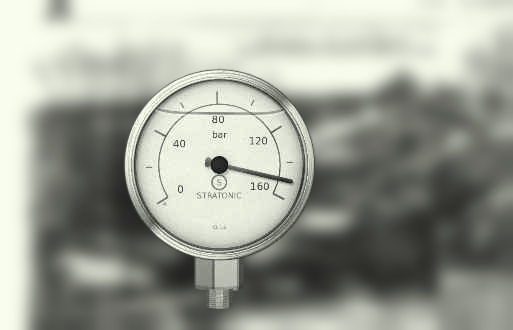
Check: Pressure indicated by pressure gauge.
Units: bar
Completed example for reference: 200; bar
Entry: 150; bar
